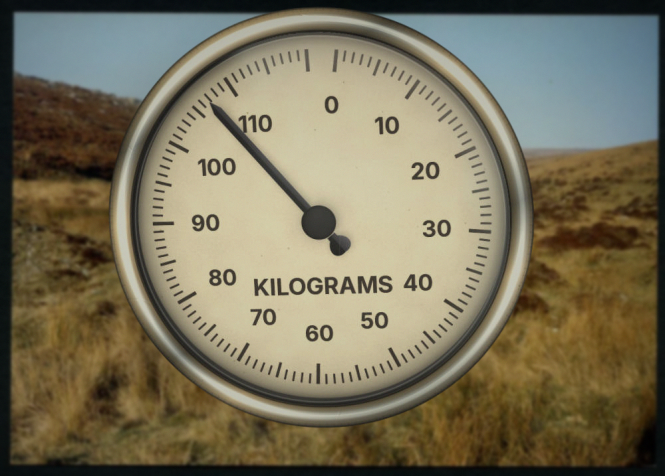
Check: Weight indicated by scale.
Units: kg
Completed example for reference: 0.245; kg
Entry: 107; kg
